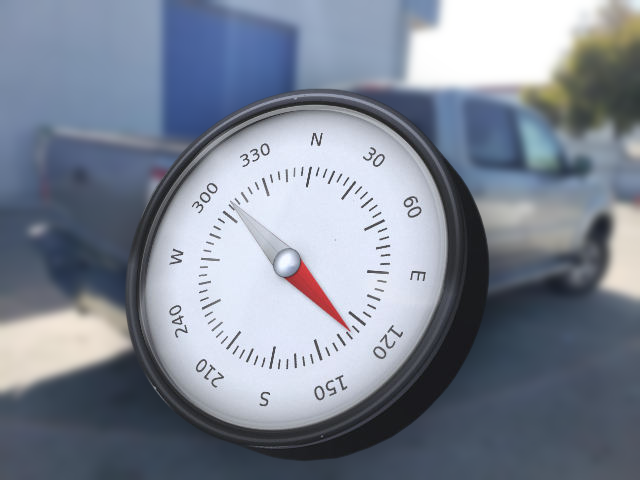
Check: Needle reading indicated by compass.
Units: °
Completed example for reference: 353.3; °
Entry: 127.5; °
